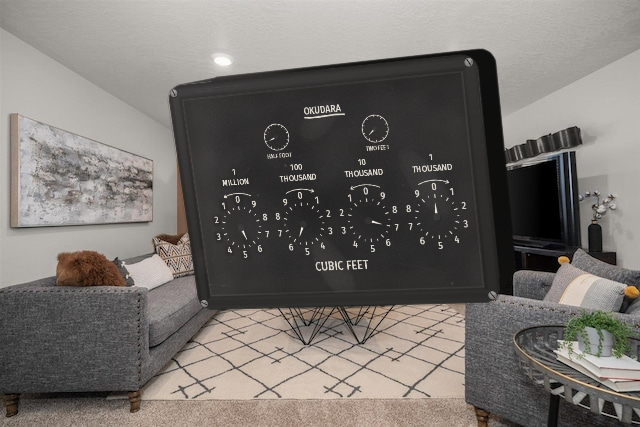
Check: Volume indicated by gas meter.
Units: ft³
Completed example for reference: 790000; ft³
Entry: 557000; ft³
